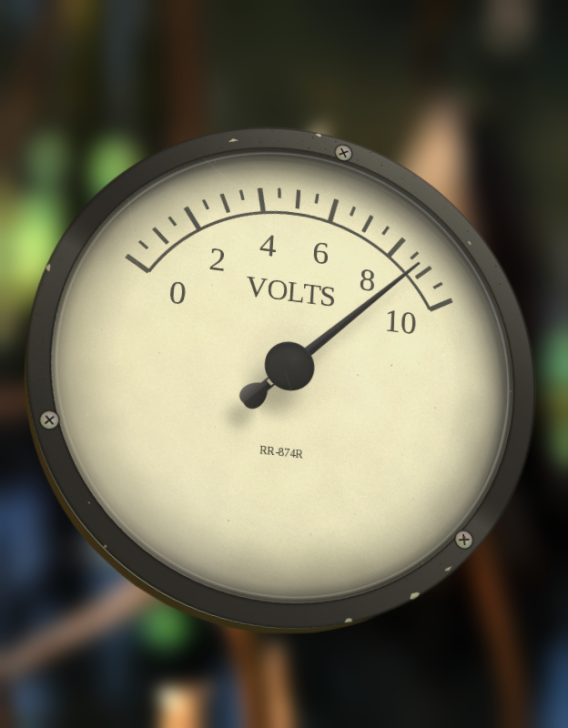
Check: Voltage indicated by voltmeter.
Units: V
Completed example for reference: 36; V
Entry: 8.75; V
